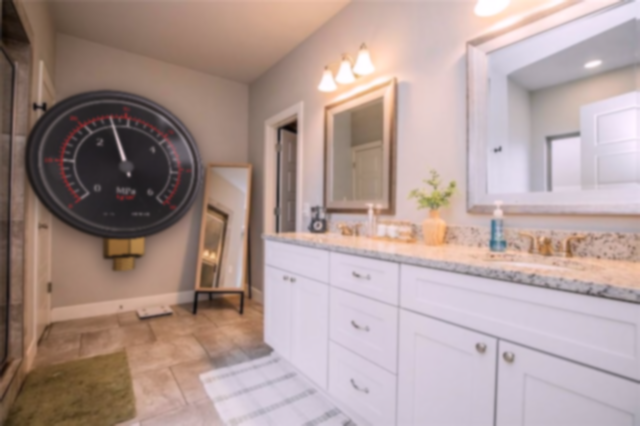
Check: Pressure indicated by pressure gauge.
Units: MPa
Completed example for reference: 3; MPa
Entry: 2.6; MPa
